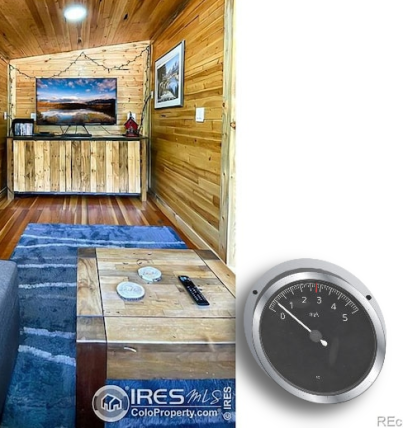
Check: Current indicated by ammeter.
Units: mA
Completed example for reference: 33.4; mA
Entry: 0.5; mA
